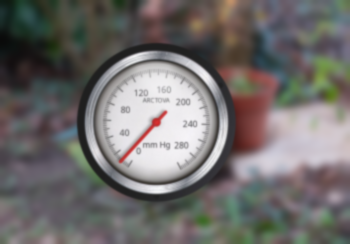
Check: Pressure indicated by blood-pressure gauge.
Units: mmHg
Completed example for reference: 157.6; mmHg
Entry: 10; mmHg
